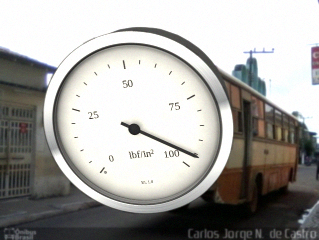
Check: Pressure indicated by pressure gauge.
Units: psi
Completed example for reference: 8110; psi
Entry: 95; psi
